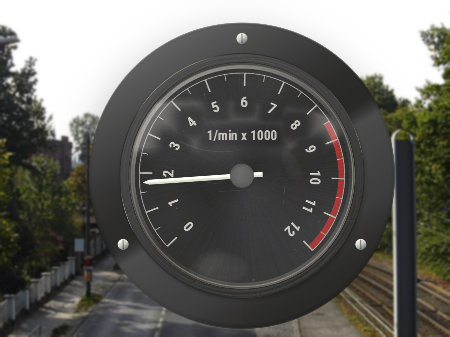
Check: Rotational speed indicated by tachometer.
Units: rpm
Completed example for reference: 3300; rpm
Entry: 1750; rpm
